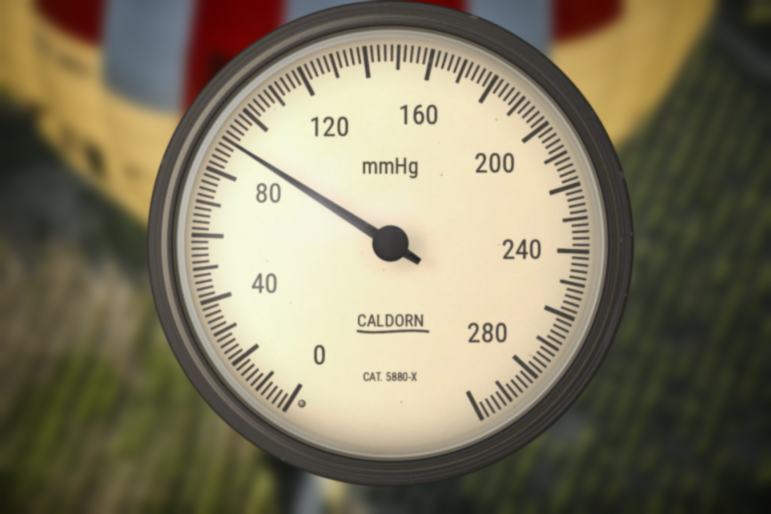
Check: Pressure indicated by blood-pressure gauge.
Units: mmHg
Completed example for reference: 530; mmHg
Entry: 90; mmHg
